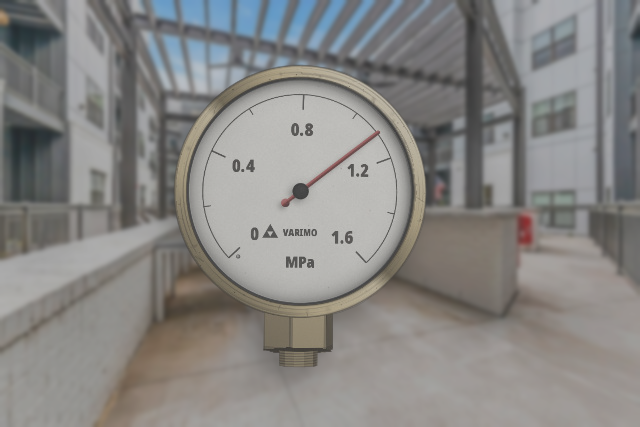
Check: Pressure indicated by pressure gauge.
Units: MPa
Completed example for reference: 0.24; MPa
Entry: 1.1; MPa
